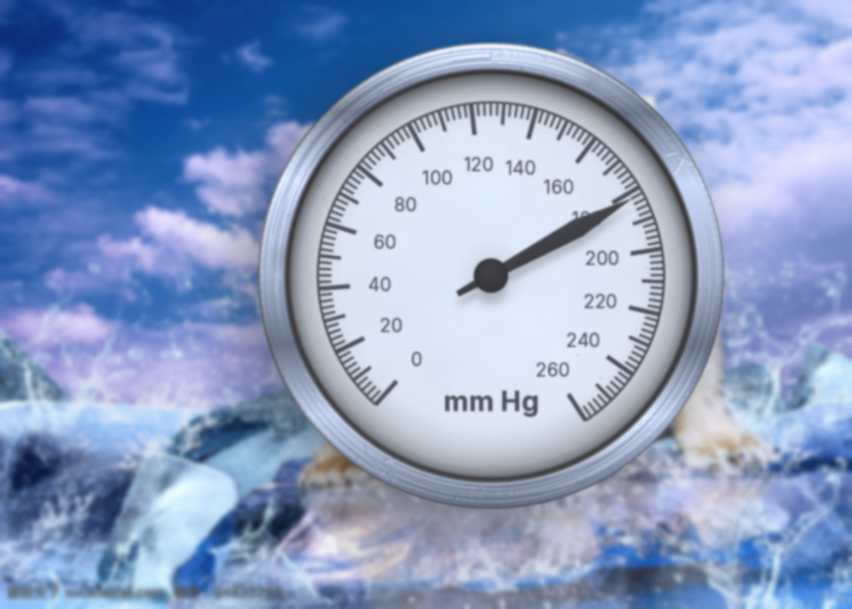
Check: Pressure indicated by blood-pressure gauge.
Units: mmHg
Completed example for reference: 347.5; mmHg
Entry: 182; mmHg
